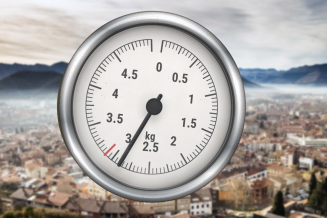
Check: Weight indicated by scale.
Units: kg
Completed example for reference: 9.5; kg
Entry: 2.9; kg
